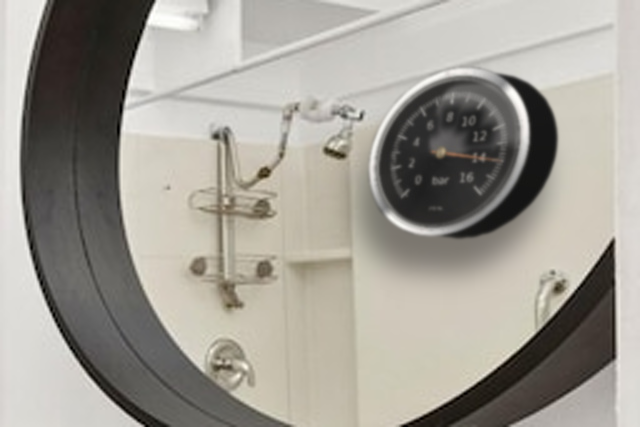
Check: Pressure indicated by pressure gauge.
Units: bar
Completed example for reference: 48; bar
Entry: 14; bar
